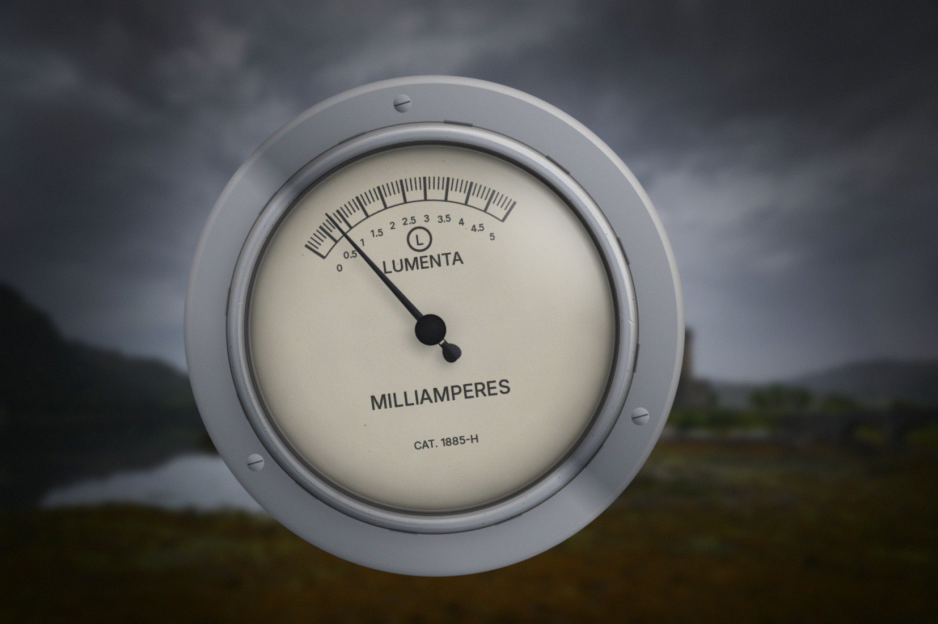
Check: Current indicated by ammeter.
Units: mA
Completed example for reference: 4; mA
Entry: 0.8; mA
